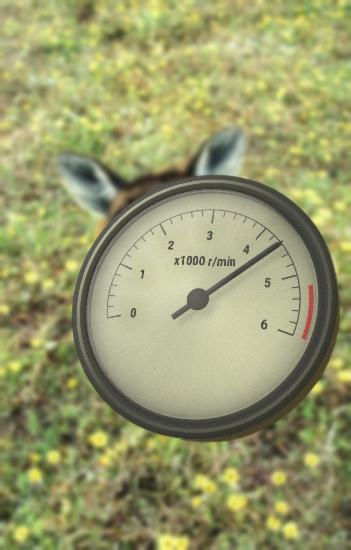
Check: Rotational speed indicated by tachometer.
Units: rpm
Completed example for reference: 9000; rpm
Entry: 4400; rpm
